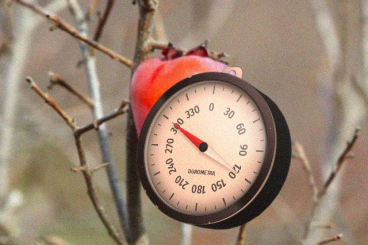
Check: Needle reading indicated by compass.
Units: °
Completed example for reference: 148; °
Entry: 300; °
